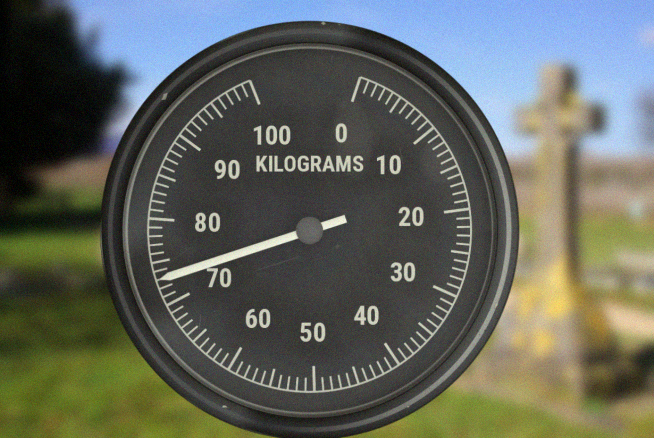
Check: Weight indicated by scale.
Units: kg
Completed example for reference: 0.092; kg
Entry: 73; kg
